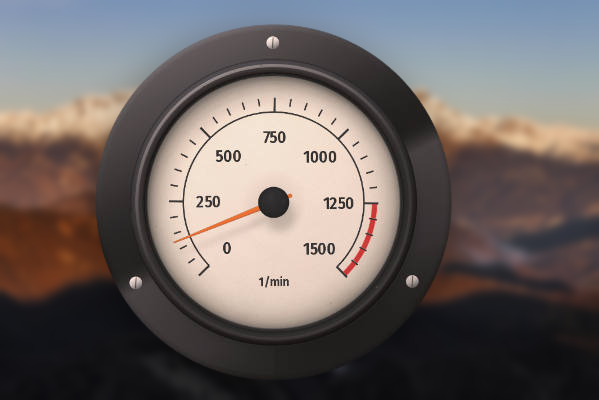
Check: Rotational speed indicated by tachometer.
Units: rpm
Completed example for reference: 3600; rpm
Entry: 125; rpm
